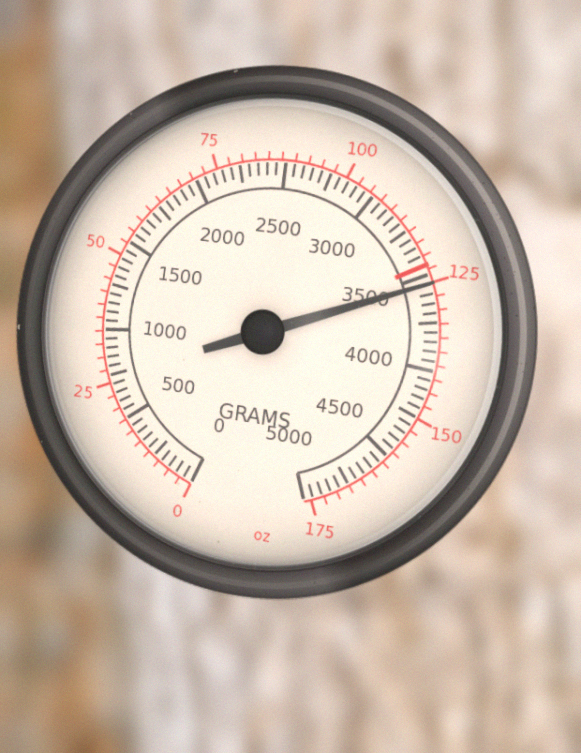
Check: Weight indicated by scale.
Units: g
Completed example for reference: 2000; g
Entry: 3550; g
